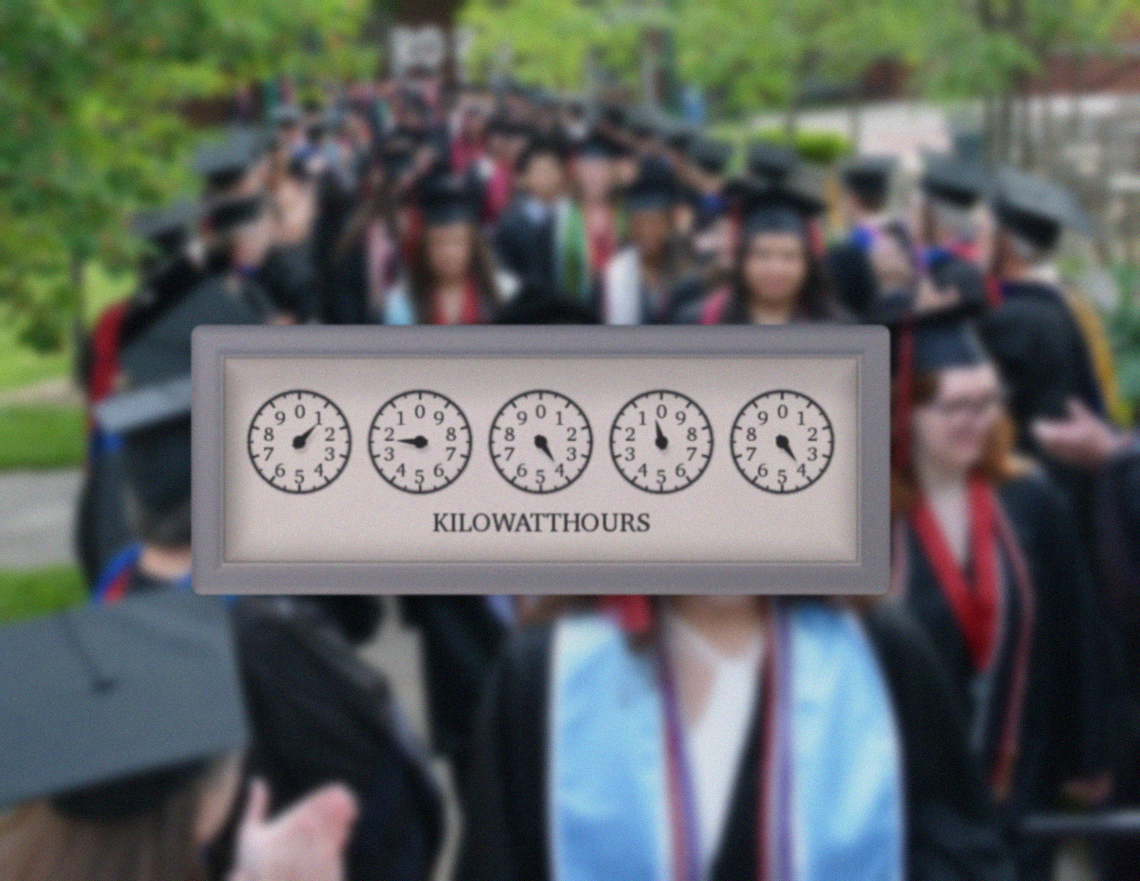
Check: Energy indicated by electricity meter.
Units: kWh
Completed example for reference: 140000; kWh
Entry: 12404; kWh
